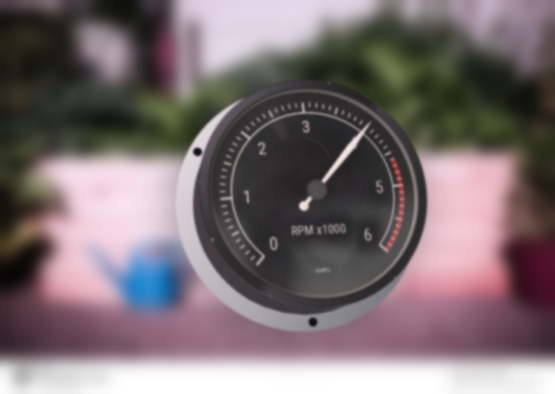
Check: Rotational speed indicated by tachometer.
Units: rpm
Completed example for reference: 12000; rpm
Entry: 4000; rpm
